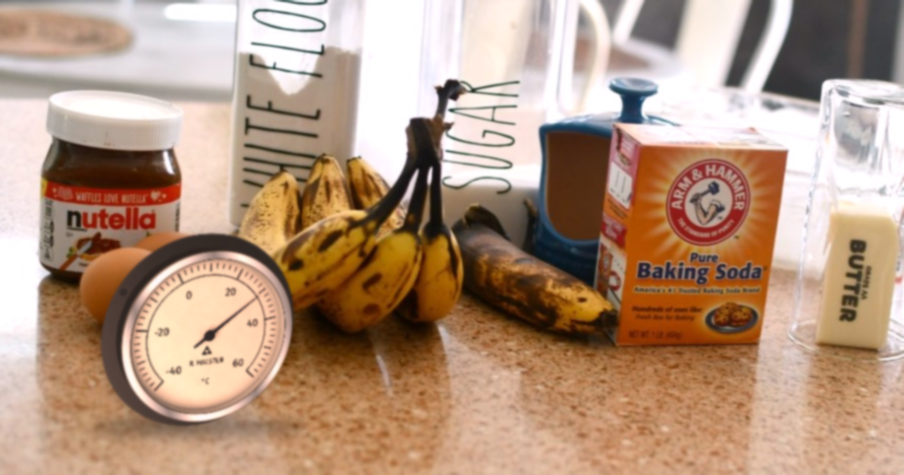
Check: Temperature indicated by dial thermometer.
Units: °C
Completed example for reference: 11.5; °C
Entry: 30; °C
